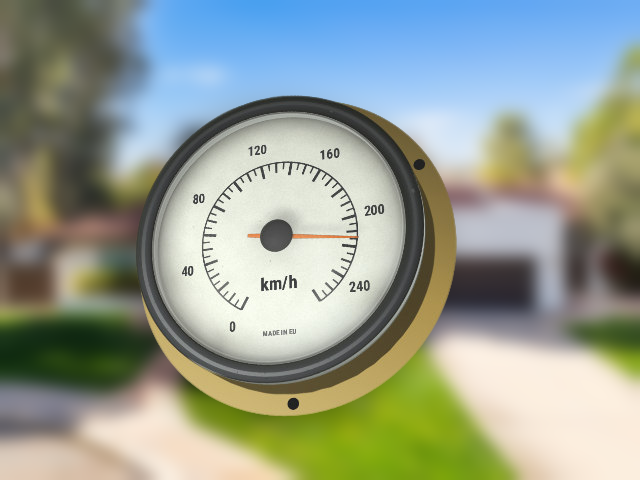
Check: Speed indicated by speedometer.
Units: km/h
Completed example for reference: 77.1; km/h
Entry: 215; km/h
